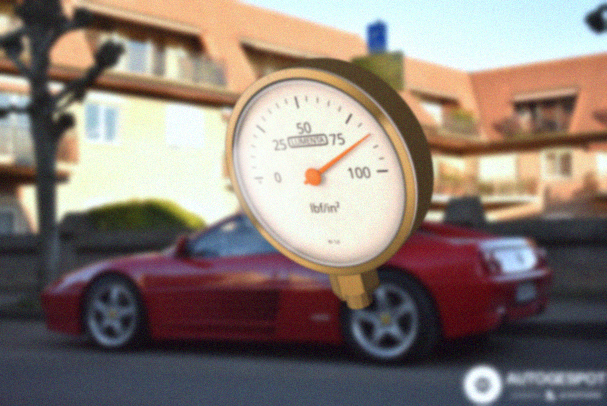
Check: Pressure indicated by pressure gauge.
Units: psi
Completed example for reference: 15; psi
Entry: 85; psi
